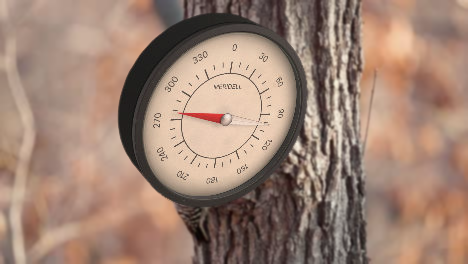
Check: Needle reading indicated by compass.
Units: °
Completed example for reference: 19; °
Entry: 280; °
